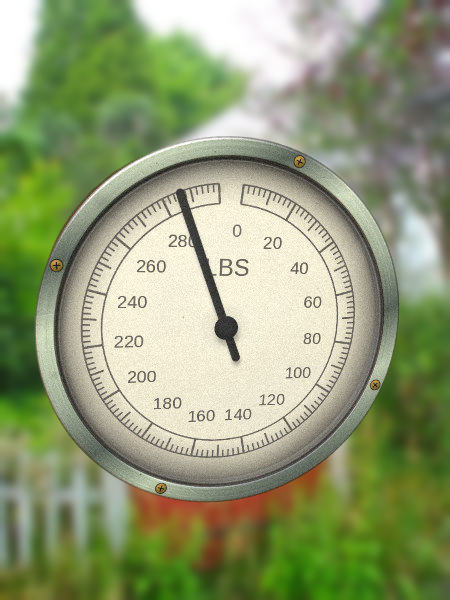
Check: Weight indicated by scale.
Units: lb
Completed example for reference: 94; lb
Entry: 286; lb
